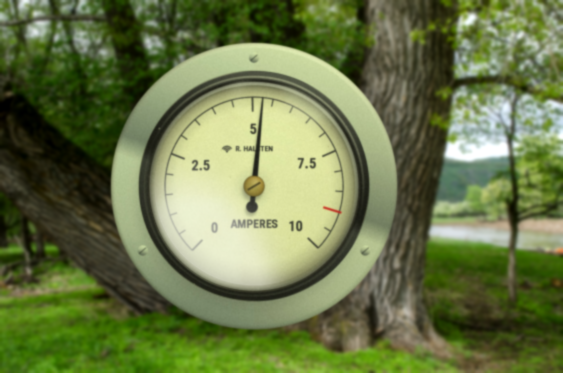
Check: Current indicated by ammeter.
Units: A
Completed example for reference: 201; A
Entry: 5.25; A
